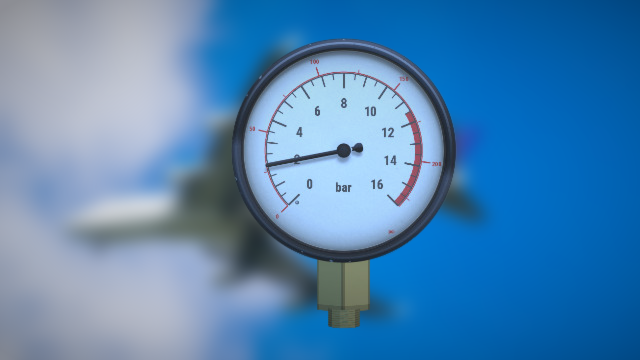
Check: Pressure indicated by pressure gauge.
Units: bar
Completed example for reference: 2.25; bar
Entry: 2; bar
